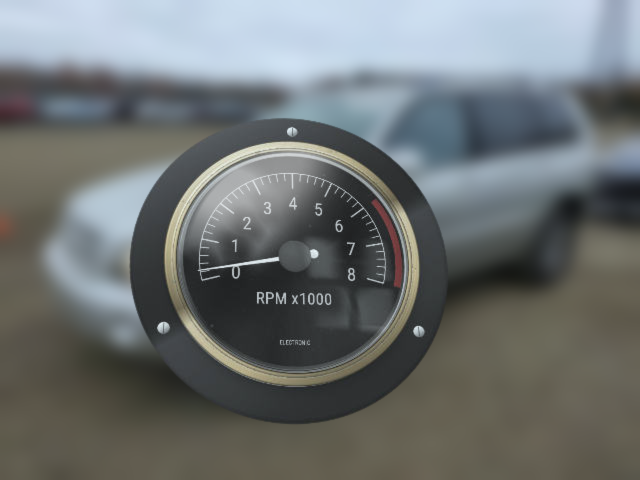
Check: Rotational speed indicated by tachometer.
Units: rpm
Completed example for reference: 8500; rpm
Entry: 200; rpm
